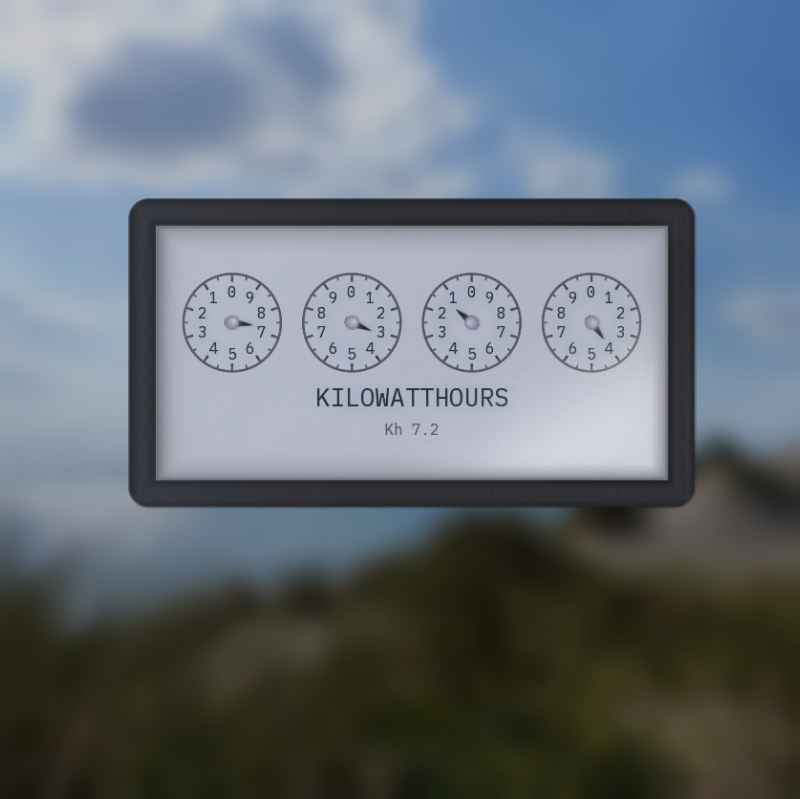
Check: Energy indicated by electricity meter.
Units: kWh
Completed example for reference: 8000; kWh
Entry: 7314; kWh
